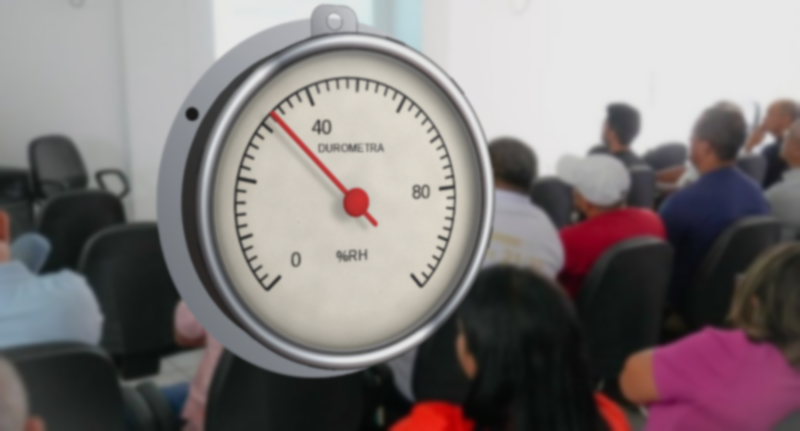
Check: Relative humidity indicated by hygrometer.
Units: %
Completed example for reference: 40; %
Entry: 32; %
